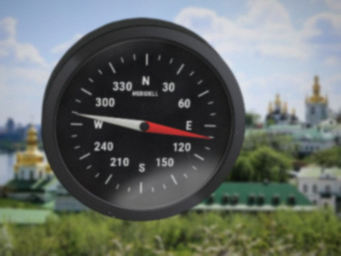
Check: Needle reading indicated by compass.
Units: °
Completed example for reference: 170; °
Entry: 100; °
